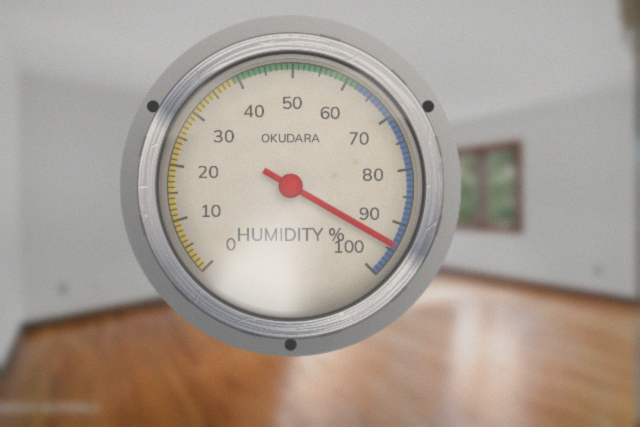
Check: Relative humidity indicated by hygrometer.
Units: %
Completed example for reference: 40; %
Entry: 94; %
